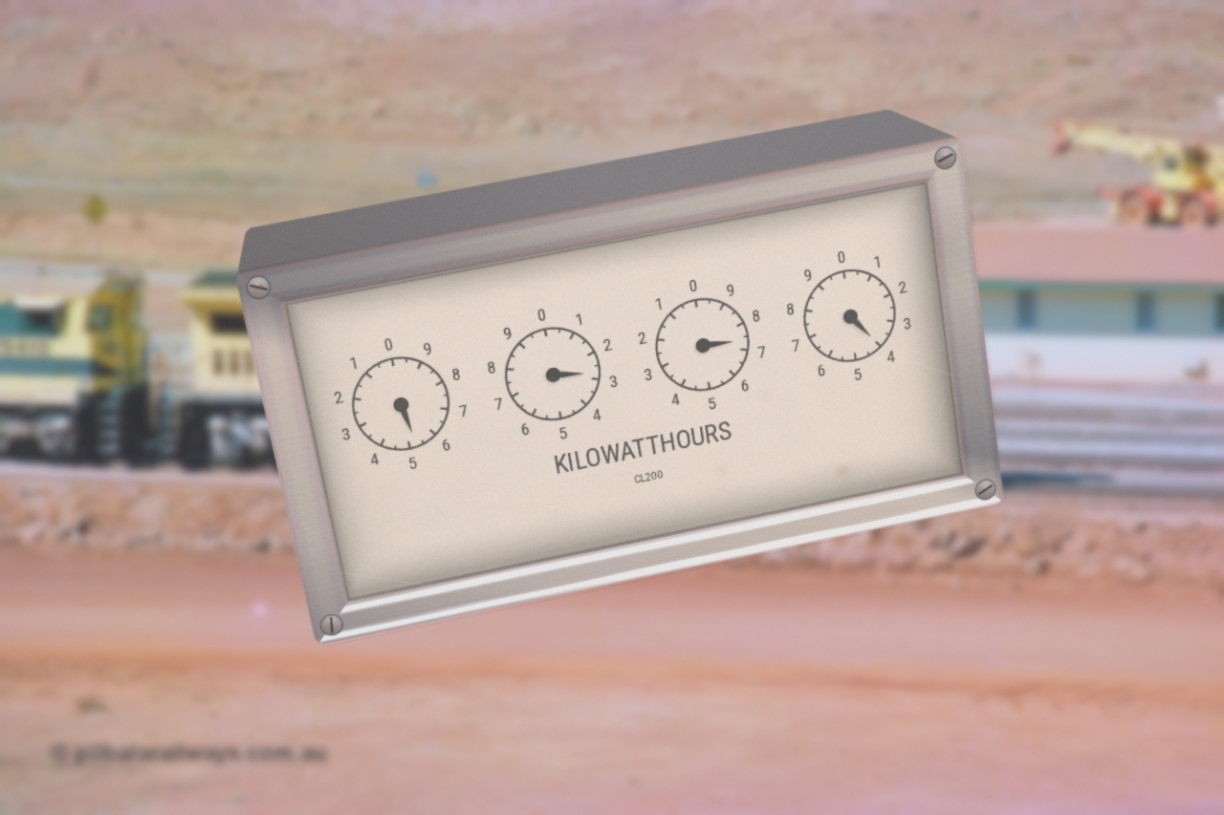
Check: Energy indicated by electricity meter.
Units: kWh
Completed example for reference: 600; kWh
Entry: 5274; kWh
